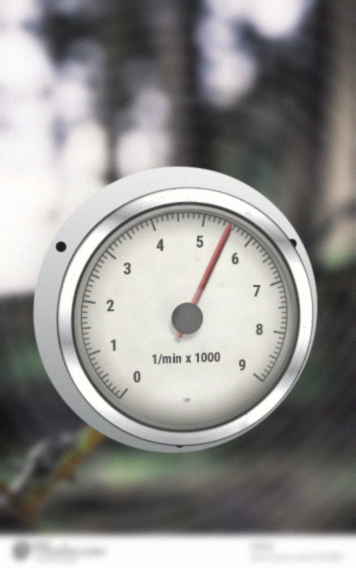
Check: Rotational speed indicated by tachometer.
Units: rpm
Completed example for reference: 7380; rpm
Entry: 5500; rpm
